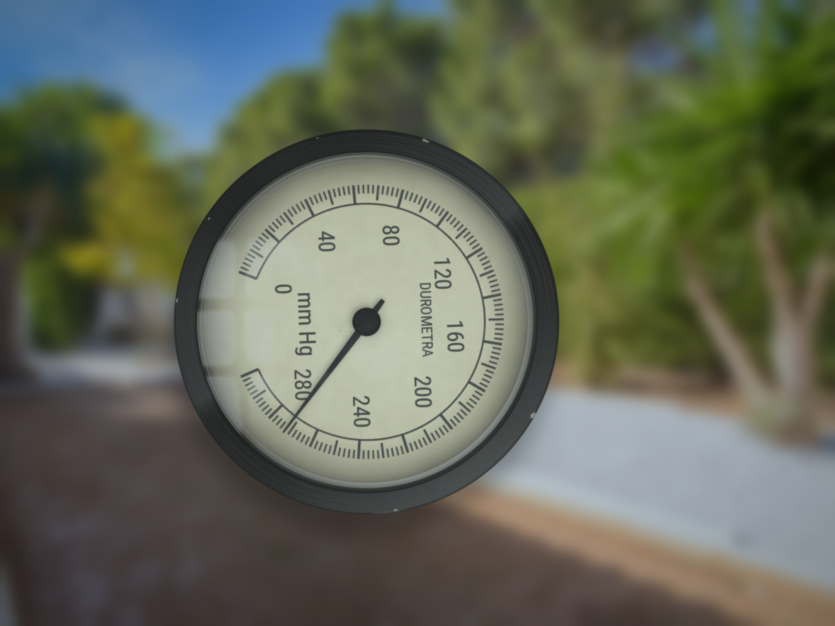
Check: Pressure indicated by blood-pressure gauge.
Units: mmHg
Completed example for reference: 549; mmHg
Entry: 272; mmHg
